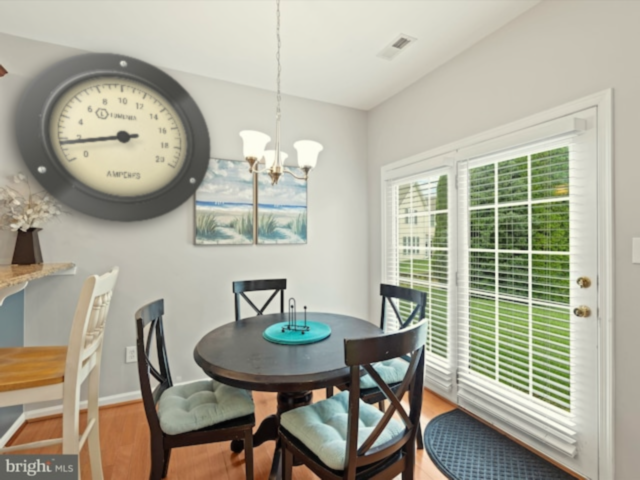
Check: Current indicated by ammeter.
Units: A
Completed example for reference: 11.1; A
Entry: 1.5; A
